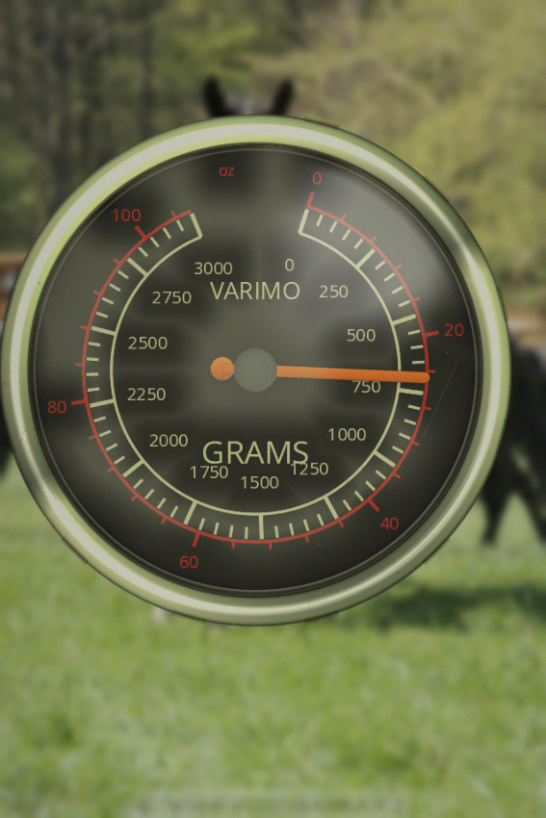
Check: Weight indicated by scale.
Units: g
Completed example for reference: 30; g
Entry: 700; g
